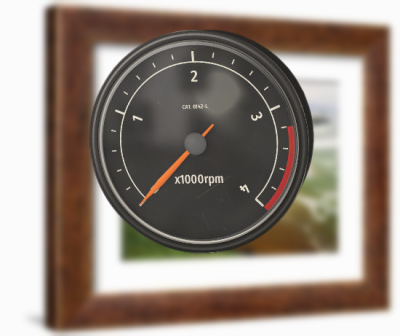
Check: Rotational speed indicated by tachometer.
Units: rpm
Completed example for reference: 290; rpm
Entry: 0; rpm
